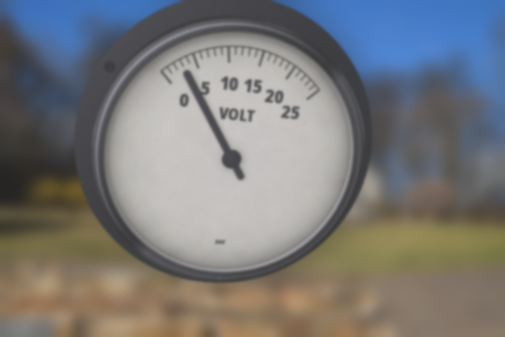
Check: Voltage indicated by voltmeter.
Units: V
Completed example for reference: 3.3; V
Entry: 3; V
